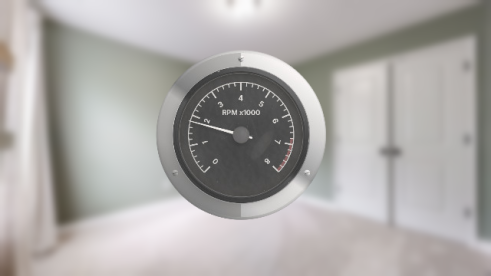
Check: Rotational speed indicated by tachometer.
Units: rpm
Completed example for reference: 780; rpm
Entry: 1800; rpm
